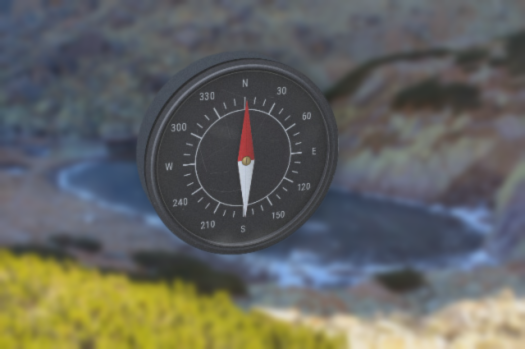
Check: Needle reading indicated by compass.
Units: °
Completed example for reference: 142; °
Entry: 0; °
